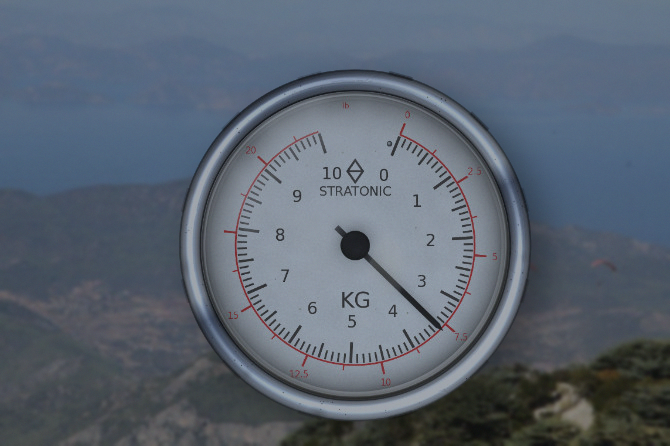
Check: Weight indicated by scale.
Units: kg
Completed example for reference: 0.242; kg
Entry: 3.5; kg
